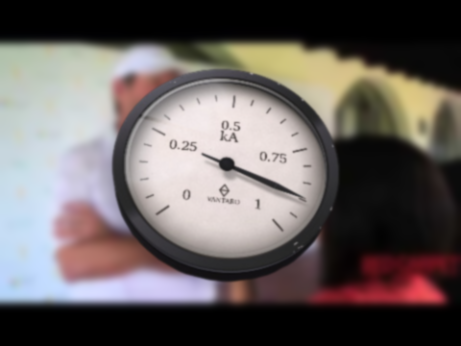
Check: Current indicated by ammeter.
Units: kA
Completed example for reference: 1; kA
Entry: 0.9; kA
